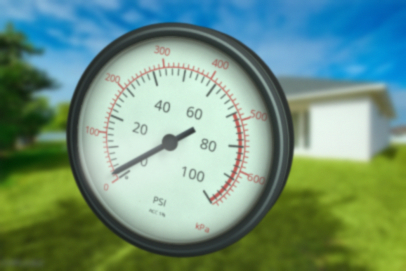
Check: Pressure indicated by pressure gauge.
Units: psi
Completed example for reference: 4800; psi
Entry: 2; psi
